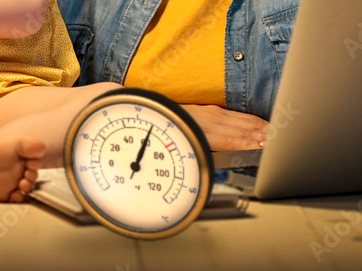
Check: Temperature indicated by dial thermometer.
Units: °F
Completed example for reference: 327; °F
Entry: 60; °F
